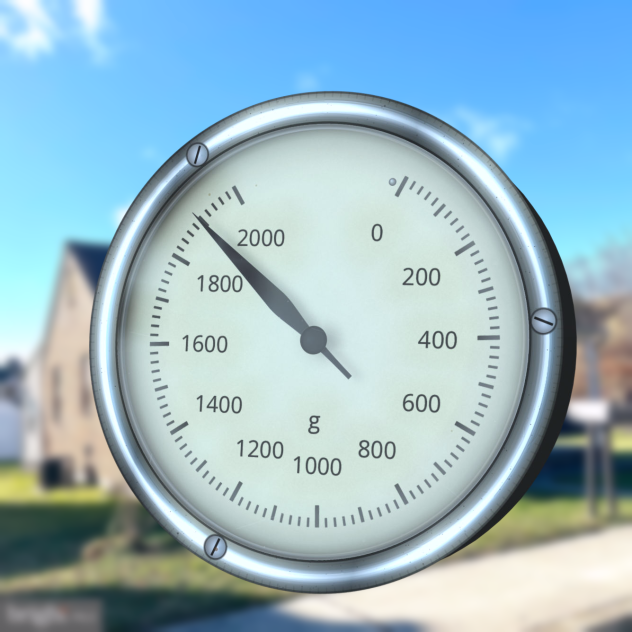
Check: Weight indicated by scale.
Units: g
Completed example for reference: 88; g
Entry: 1900; g
